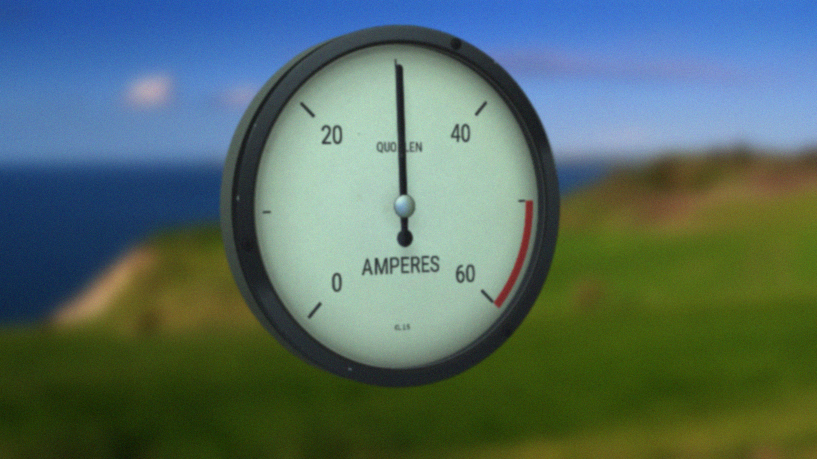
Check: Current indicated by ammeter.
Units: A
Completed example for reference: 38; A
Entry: 30; A
